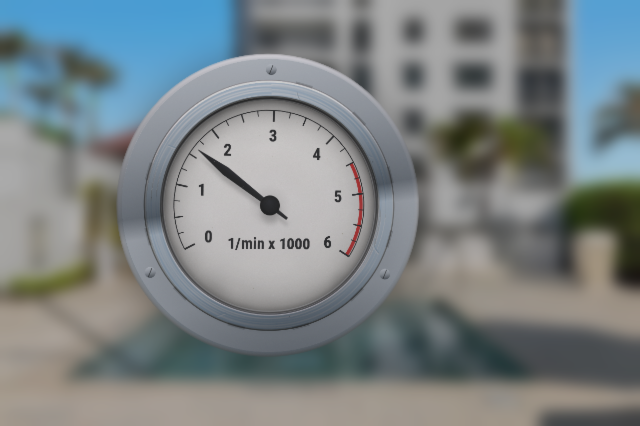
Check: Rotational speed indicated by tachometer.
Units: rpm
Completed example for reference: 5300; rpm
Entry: 1625; rpm
